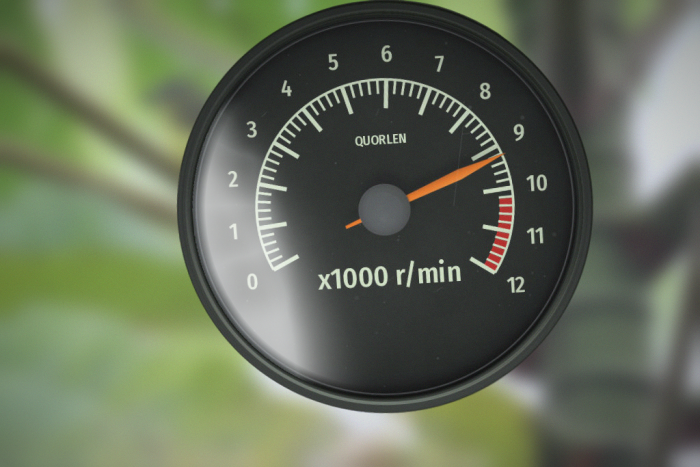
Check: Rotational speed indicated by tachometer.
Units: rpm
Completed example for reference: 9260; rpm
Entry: 9200; rpm
